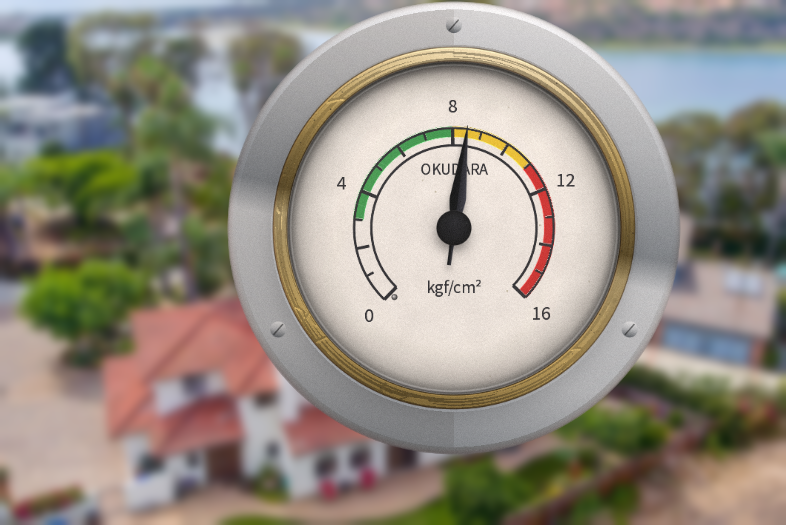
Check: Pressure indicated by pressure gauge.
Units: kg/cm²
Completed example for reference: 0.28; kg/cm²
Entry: 8.5; kg/cm²
